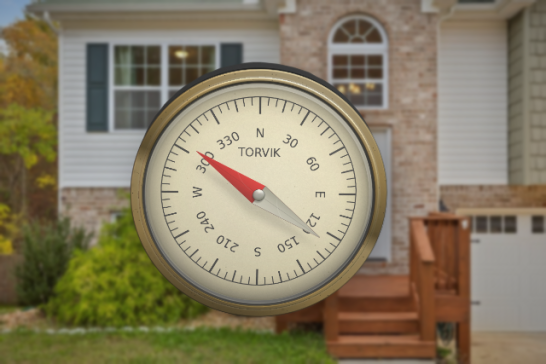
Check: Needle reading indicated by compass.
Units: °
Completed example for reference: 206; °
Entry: 305; °
